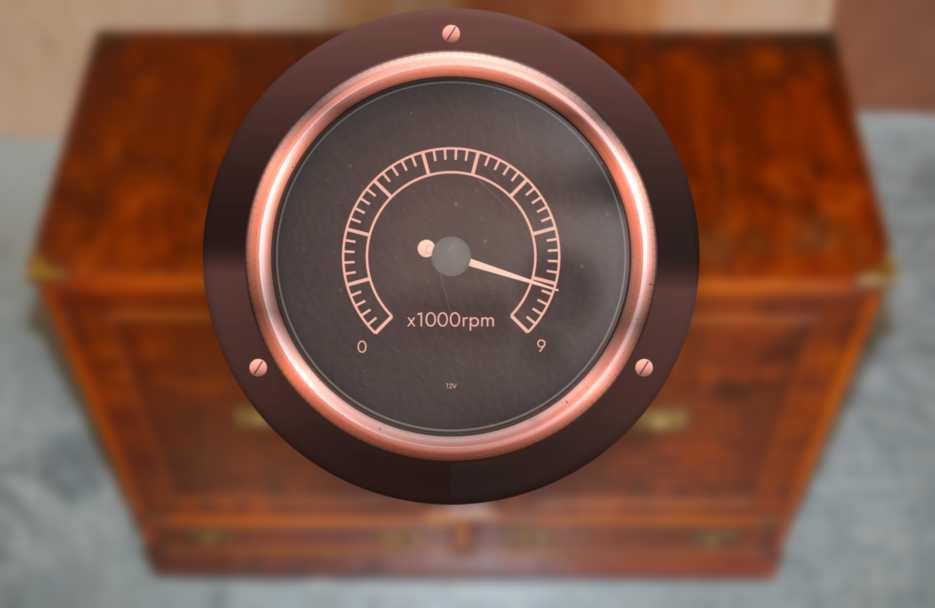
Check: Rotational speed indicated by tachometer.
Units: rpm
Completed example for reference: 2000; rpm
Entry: 8100; rpm
